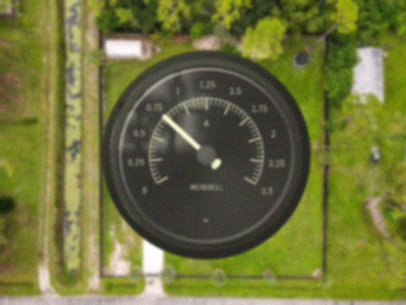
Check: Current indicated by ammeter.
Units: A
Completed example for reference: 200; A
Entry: 0.75; A
